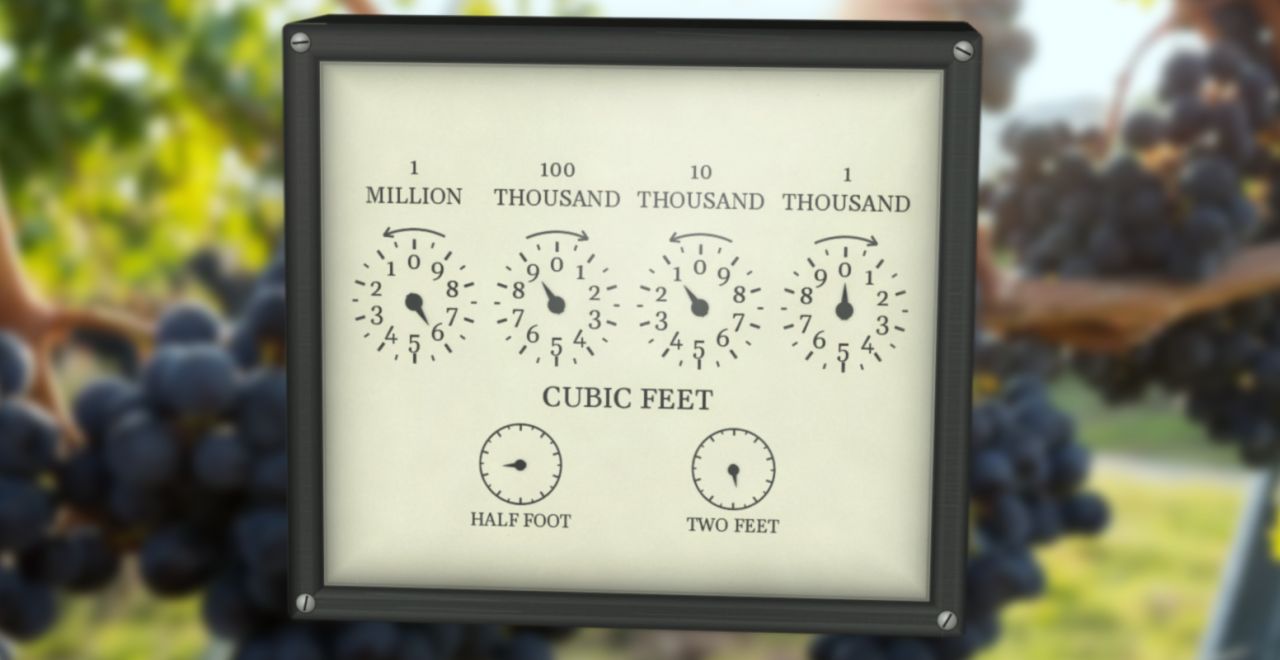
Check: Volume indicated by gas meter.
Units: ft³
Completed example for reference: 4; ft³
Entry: 591000; ft³
